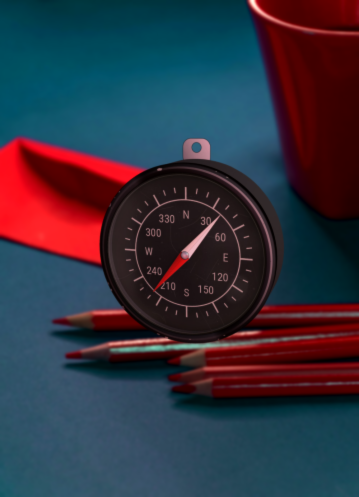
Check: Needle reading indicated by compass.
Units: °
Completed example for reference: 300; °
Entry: 220; °
